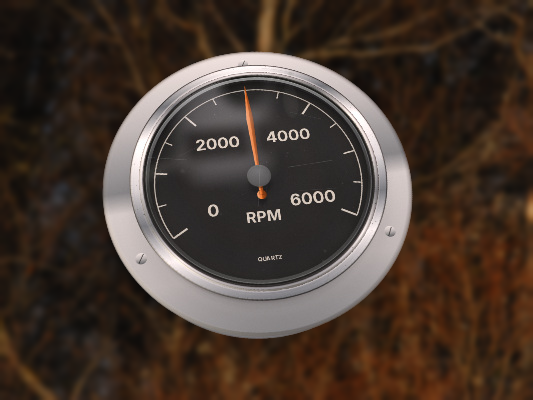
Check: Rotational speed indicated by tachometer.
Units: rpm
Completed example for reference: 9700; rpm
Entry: 3000; rpm
